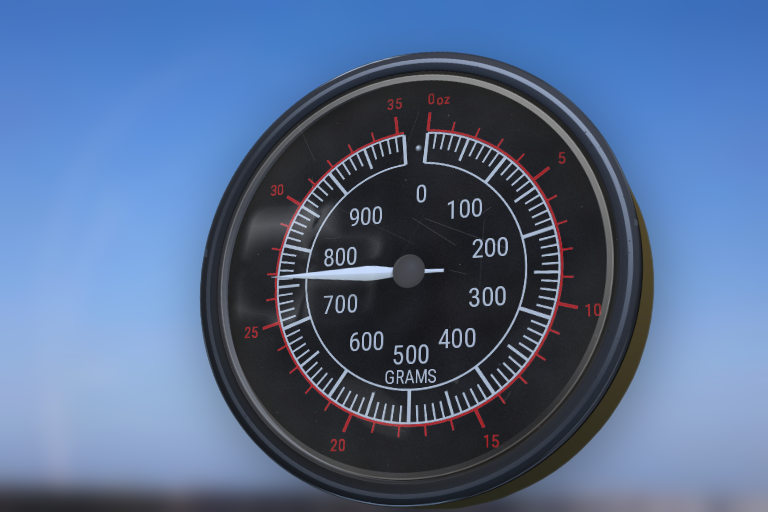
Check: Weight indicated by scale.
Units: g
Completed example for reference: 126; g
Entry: 760; g
